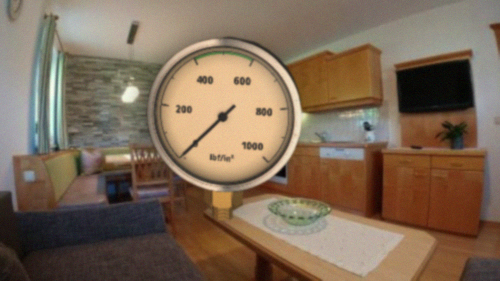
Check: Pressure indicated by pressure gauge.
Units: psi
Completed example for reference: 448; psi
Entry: 0; psi
